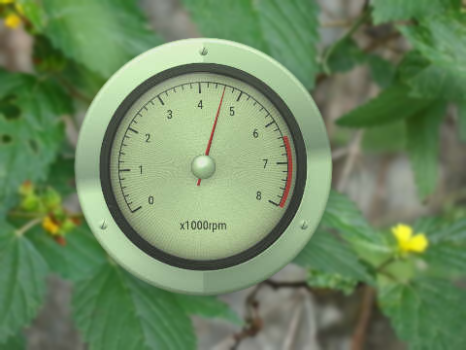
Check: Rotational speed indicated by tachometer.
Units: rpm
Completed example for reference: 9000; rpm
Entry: 4600; rpm
